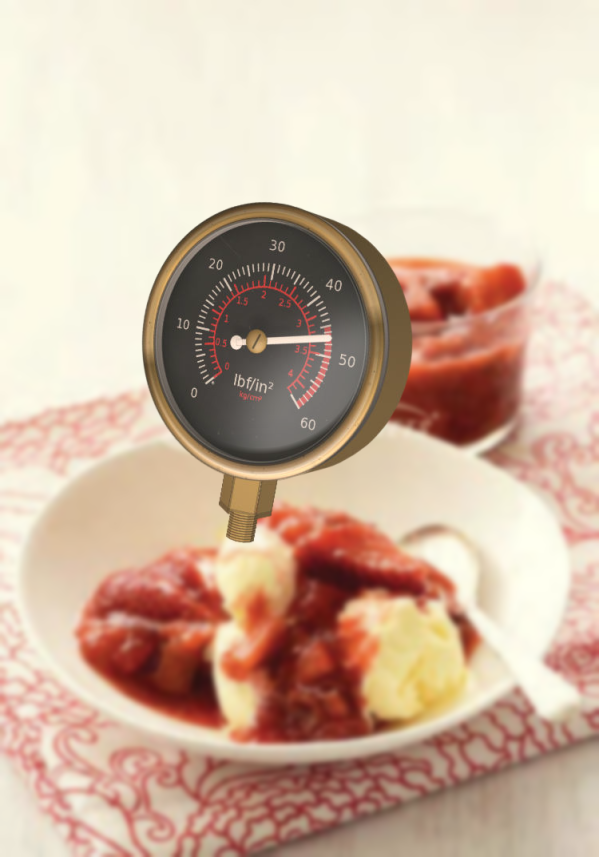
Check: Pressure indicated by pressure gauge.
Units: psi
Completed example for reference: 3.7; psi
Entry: 47; psi
